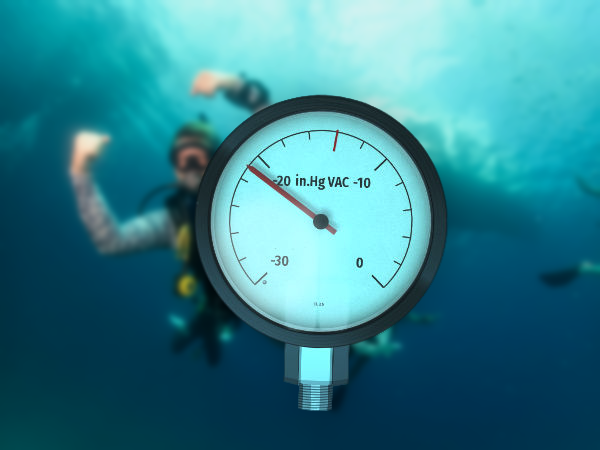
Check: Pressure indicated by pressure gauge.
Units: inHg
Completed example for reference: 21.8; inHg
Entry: -21; inHg
